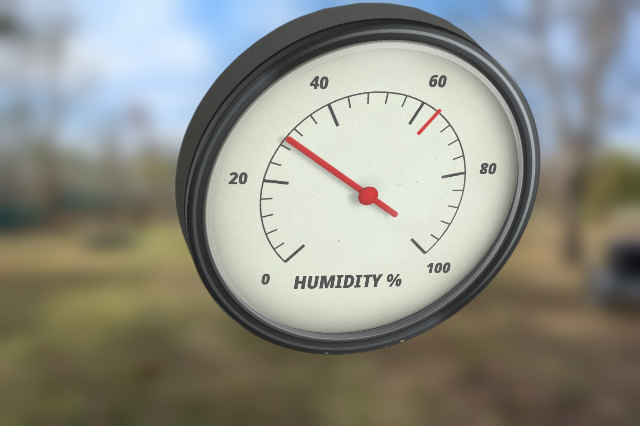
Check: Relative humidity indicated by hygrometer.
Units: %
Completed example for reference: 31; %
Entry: 30; %
